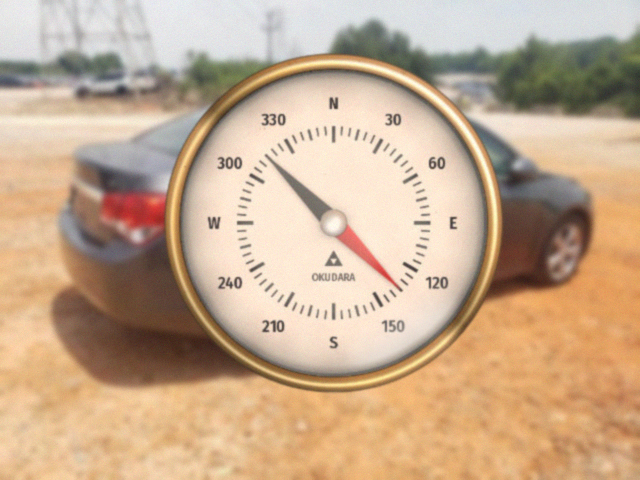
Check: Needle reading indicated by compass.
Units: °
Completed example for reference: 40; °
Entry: 135; °
